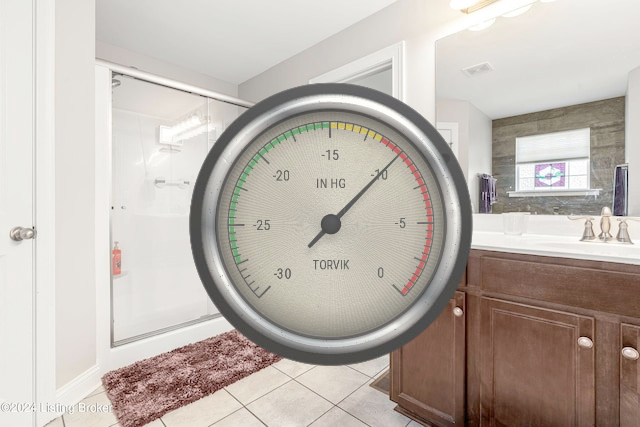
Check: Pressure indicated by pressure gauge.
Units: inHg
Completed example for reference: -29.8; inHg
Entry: -10; inHg
